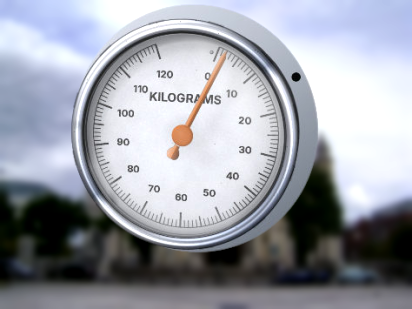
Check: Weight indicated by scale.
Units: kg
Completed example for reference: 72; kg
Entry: 2; kg
